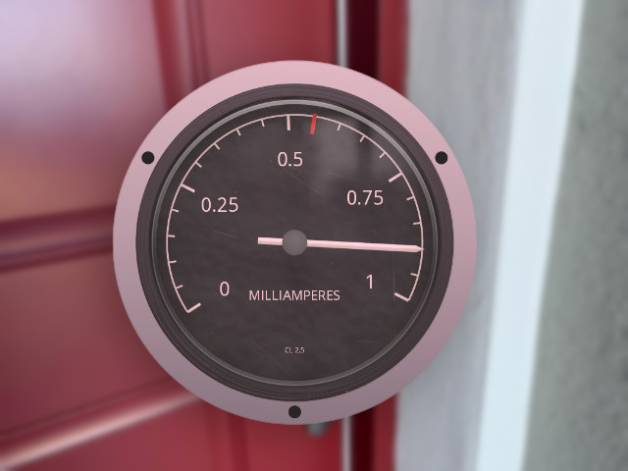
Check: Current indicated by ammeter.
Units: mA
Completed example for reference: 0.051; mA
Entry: 0.9; mA
